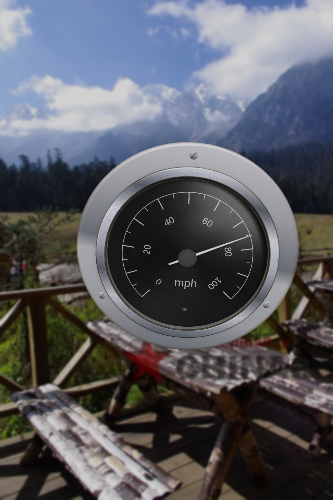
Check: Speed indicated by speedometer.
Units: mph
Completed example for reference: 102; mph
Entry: 75; mph
